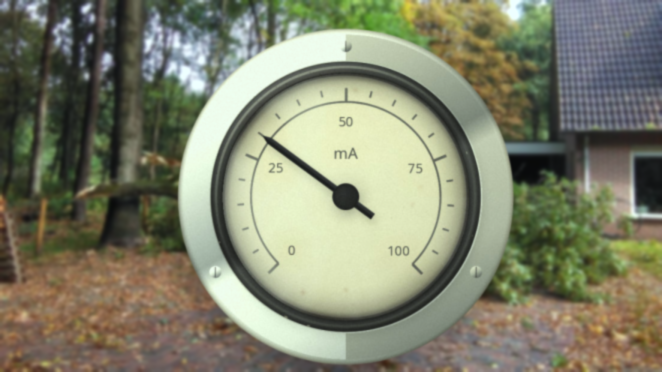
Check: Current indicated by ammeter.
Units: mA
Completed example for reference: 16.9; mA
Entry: 30; mA
